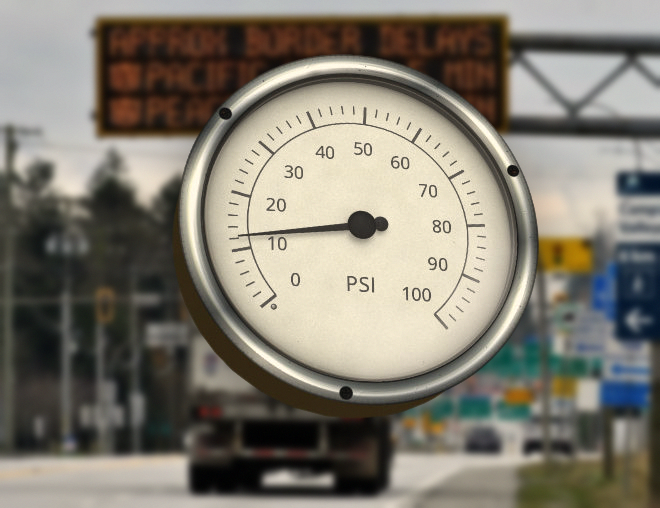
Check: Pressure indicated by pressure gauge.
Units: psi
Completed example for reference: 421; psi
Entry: 12; psi
